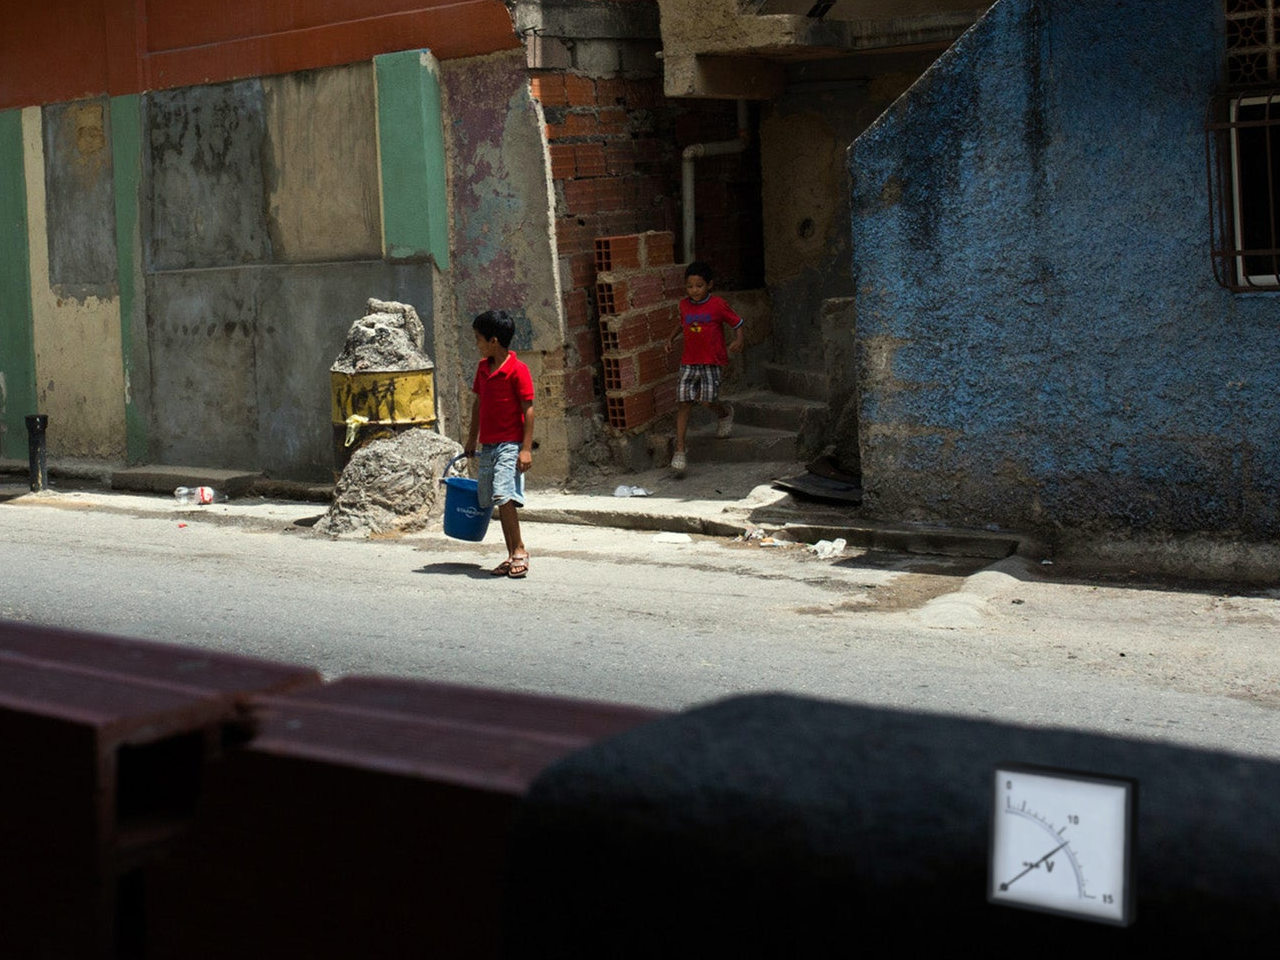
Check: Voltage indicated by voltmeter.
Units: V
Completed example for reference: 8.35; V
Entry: 11; V
